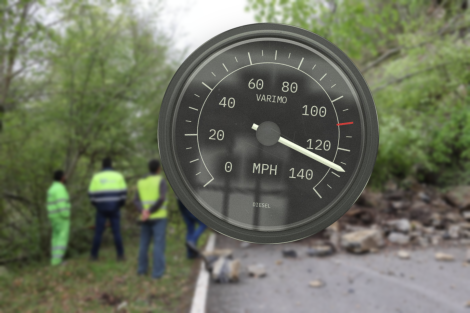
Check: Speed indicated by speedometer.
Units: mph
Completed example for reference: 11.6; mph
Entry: 127.5; mph
